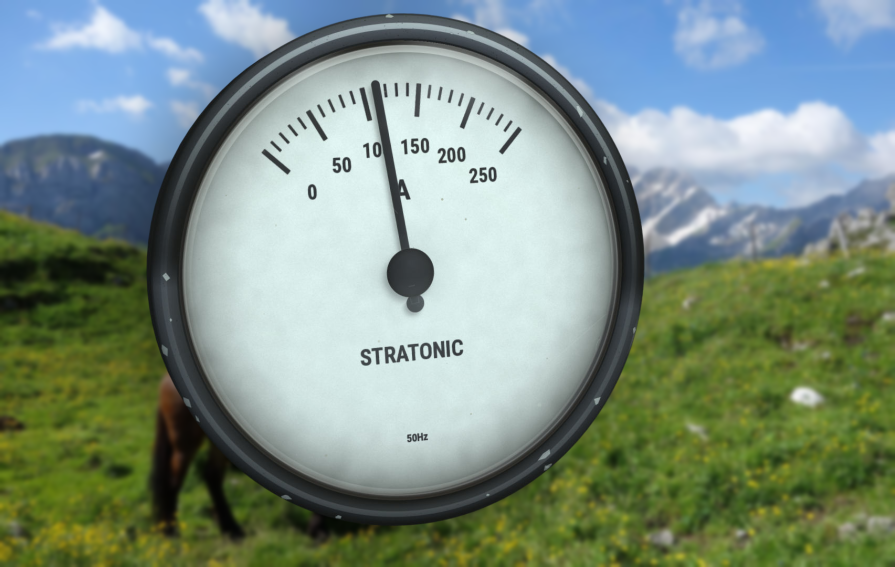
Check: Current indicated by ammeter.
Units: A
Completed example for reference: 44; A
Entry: 110; A
